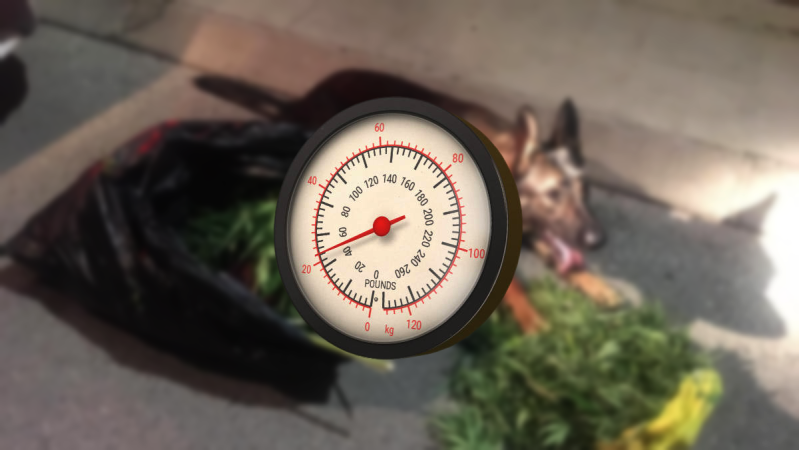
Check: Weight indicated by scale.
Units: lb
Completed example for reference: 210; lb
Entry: 48; lb
